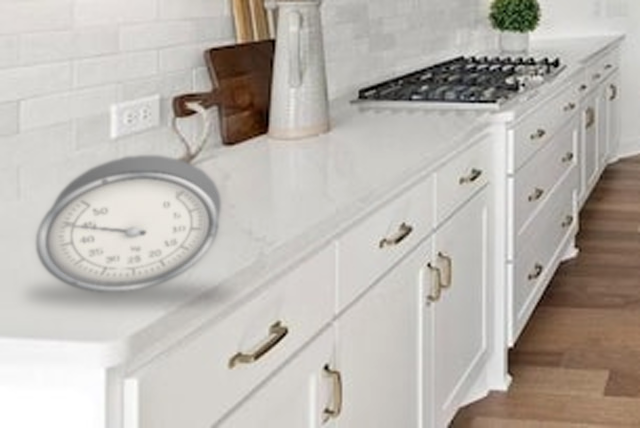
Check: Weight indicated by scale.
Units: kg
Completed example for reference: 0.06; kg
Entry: 45; kg
